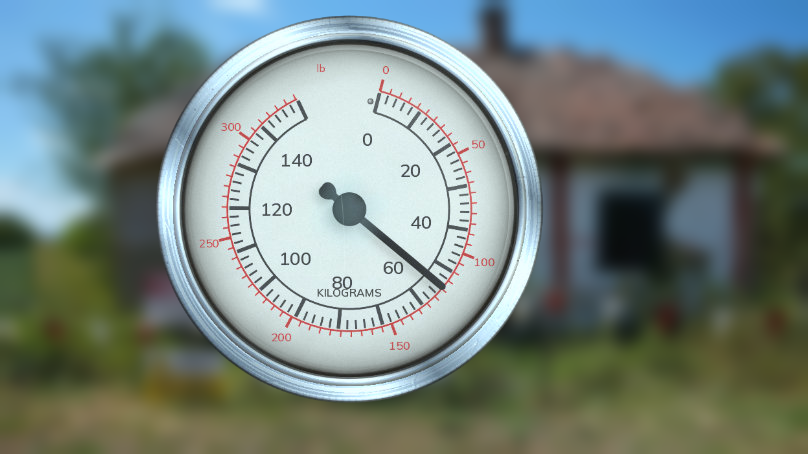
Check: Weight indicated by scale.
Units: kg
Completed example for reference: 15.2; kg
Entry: 54; kg
